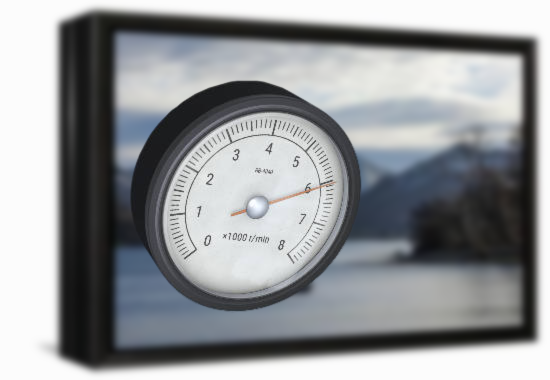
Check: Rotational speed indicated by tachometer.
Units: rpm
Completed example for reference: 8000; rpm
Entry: 6000; rpm
